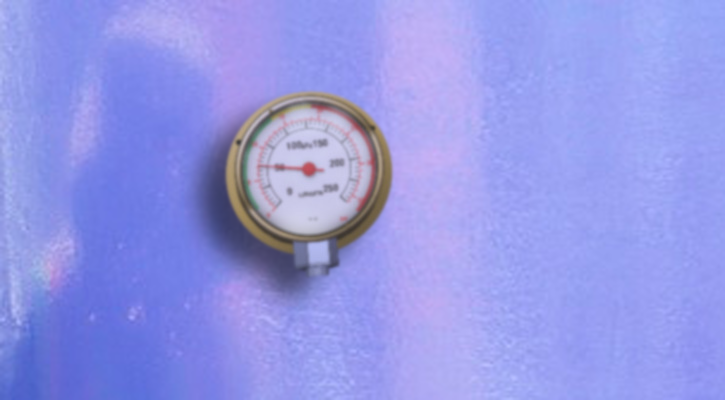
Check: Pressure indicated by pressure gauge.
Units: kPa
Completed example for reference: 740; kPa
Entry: 50; kPa
